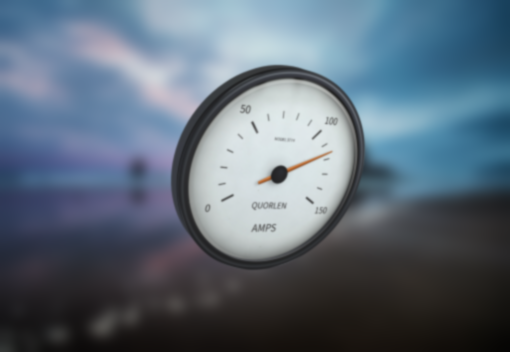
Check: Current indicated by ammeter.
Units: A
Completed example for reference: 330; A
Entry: 115; A
